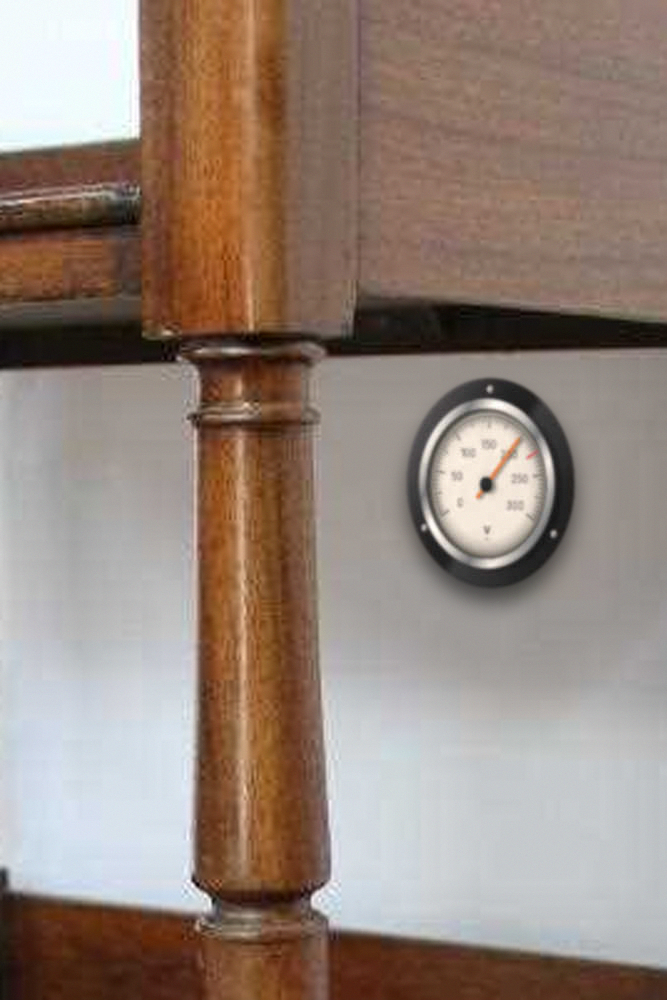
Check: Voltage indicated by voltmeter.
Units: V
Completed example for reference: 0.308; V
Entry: 200; V
